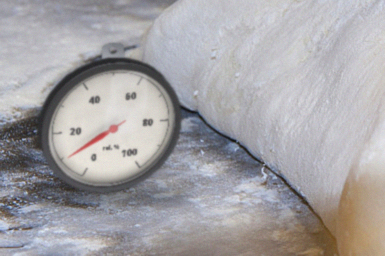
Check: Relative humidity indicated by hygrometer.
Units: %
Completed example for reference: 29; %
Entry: 10; %
